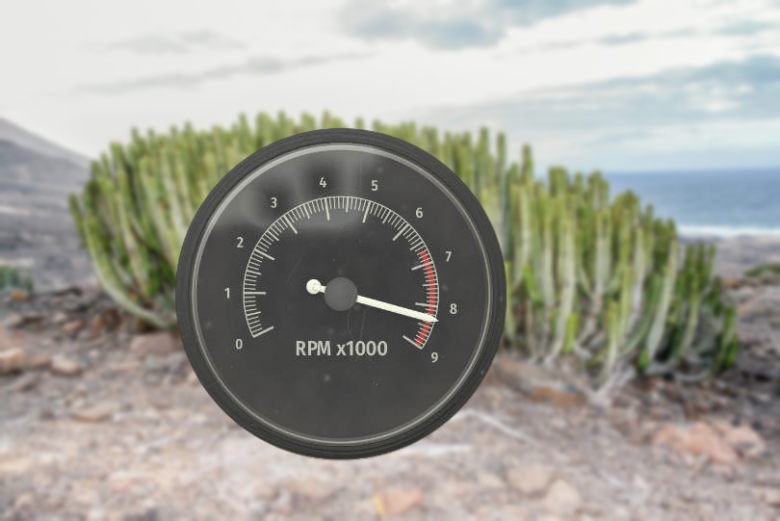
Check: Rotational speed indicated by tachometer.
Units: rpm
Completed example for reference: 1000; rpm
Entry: 8300; rpm
